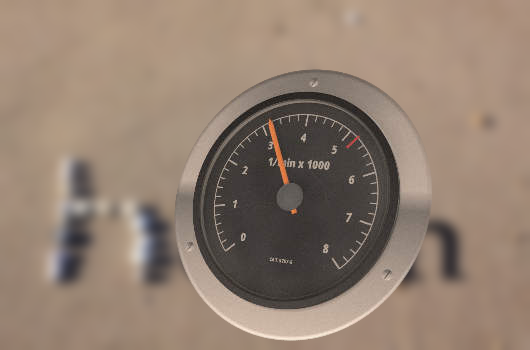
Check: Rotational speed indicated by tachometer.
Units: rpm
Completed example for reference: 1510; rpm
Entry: 3200; rpm
